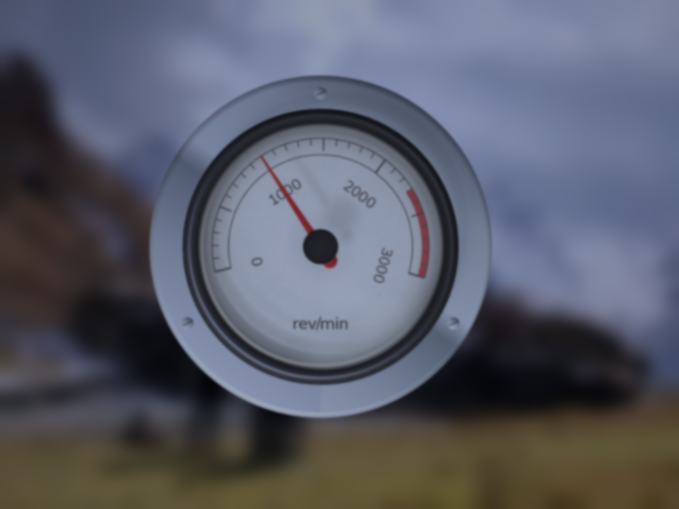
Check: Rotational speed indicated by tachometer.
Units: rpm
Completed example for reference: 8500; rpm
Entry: 1000; rpm
